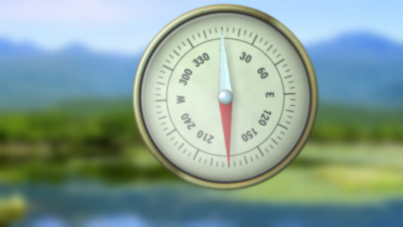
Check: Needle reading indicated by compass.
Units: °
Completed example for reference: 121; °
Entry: 180; °
